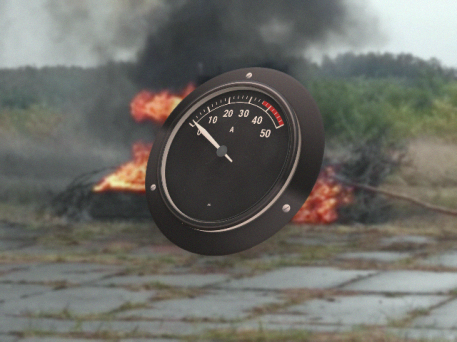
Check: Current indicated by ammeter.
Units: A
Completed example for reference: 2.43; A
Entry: 2; A
